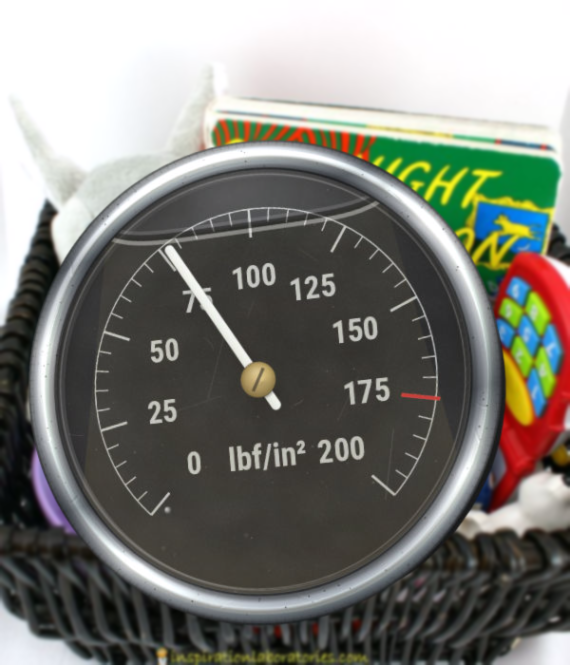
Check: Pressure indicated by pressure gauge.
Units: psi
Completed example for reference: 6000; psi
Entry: 77.5; psi
